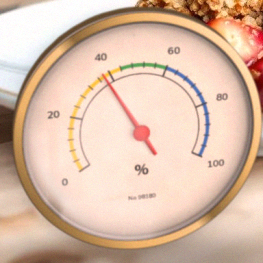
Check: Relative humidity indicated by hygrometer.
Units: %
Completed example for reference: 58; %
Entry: 38; %
